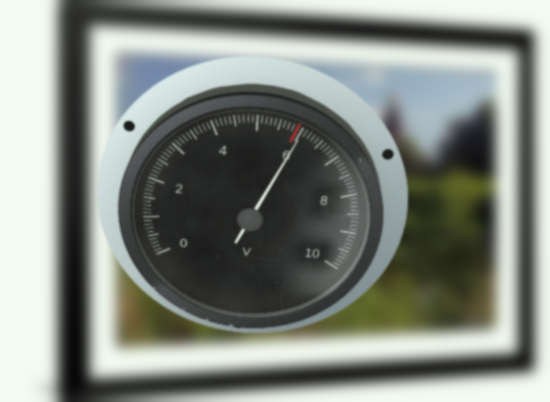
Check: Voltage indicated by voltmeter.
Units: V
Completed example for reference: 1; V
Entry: 6; V
